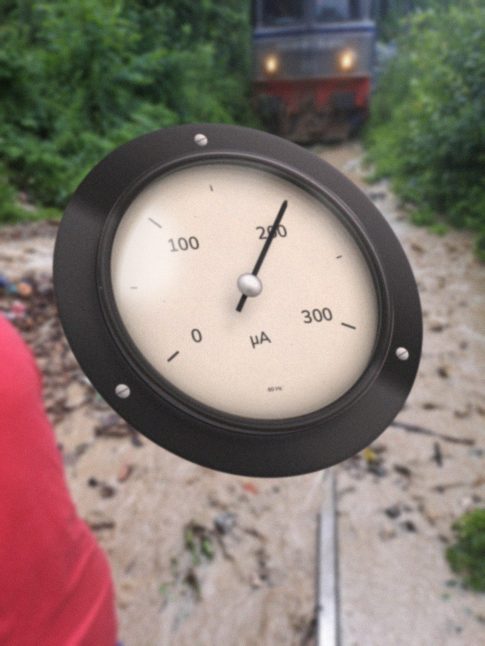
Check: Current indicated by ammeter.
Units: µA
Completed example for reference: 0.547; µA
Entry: 200; µA
